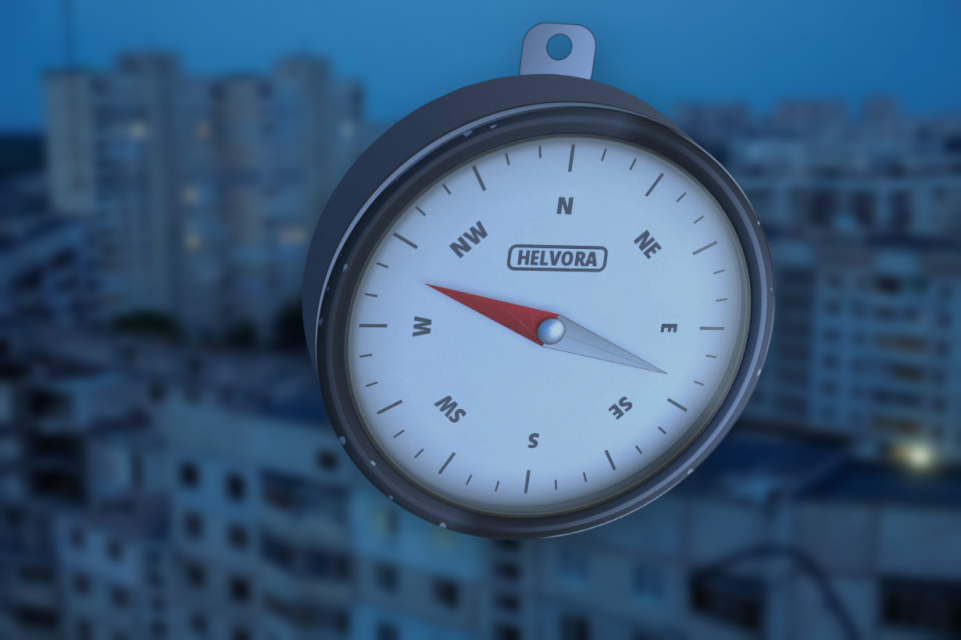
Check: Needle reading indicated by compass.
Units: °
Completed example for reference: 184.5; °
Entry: 290; °
